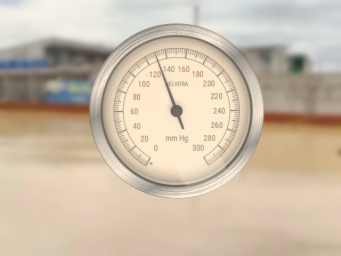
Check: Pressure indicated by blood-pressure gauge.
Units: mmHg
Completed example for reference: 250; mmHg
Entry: 130; mmHg
